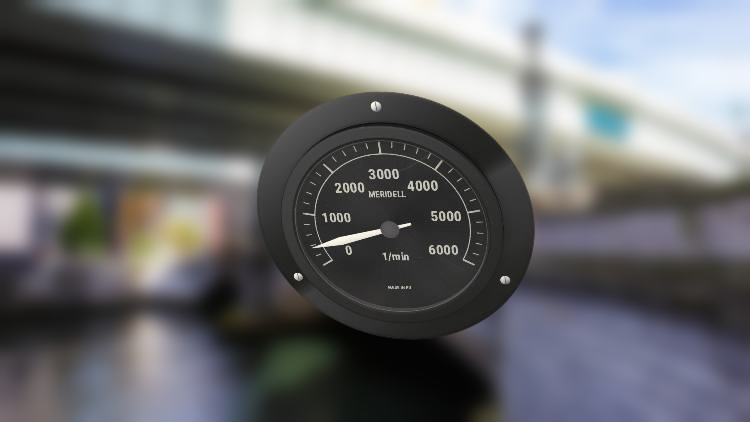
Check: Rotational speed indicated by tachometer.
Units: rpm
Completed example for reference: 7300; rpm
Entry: 400; rpm
